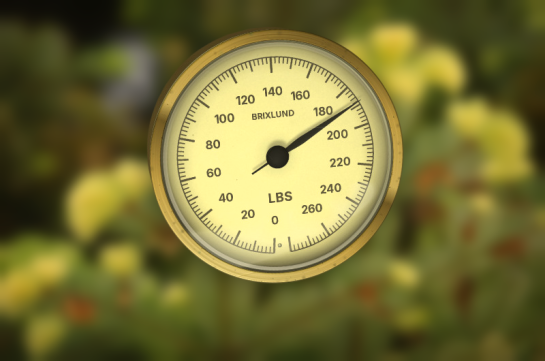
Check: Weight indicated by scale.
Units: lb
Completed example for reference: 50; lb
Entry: 188; lb
